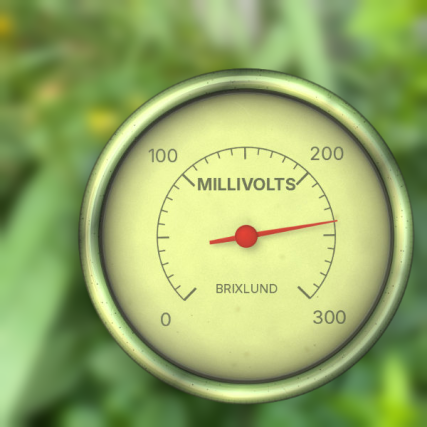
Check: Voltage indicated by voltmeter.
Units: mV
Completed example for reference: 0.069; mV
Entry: 240; mV
